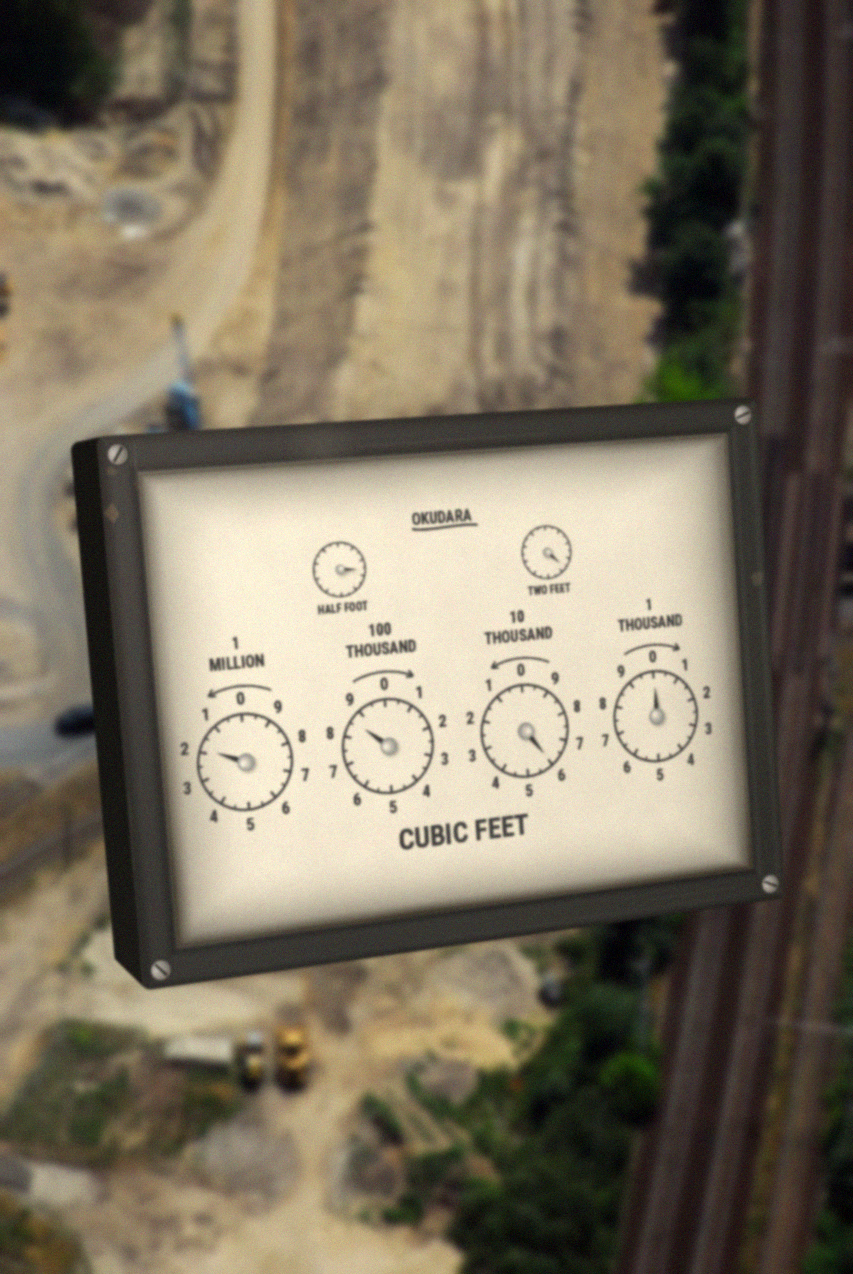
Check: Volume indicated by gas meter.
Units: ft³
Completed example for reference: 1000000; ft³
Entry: 186000; ft³
